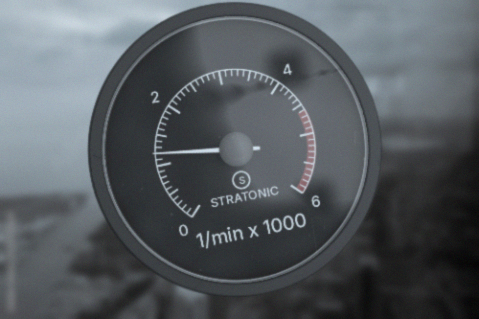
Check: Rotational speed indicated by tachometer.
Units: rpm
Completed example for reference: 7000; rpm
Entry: 1200; rpm
